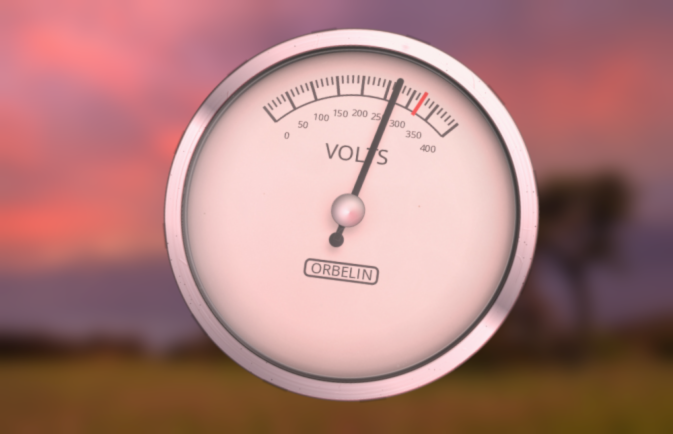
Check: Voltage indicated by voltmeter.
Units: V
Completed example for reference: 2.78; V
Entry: 270; V
